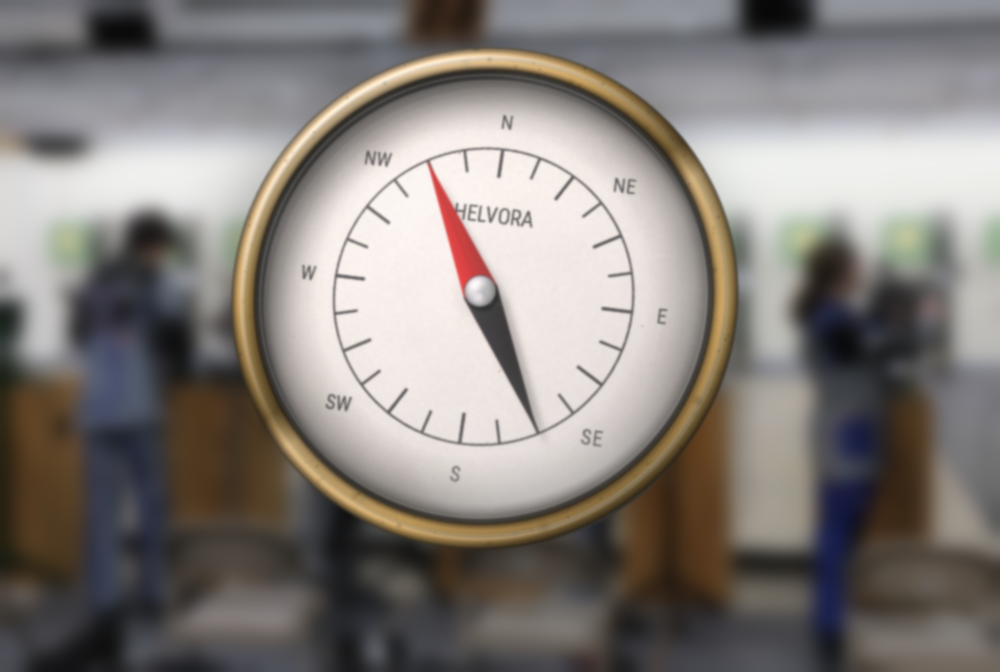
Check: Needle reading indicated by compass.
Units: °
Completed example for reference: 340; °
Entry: 330; °
